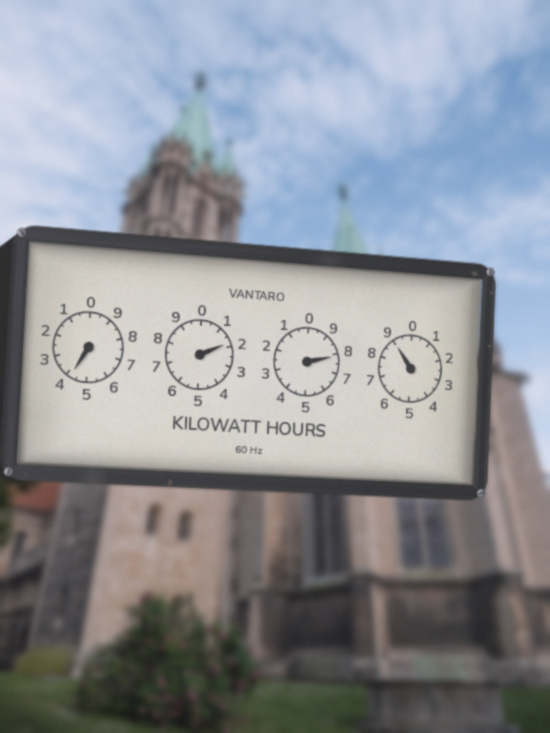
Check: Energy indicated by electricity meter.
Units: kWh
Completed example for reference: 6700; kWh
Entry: 4179; kWh
